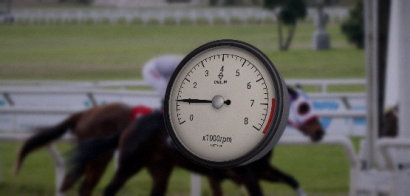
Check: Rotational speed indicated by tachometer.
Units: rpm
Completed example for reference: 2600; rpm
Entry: 1000; rpm
